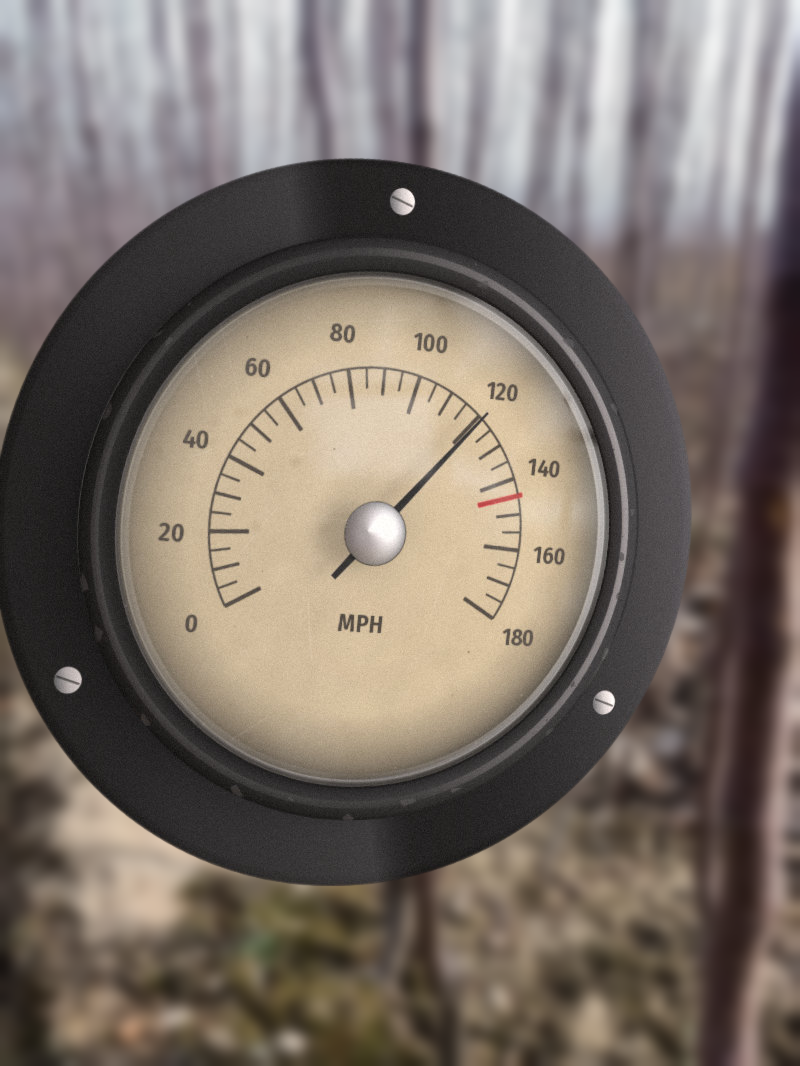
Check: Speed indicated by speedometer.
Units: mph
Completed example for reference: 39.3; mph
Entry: 120; mph
